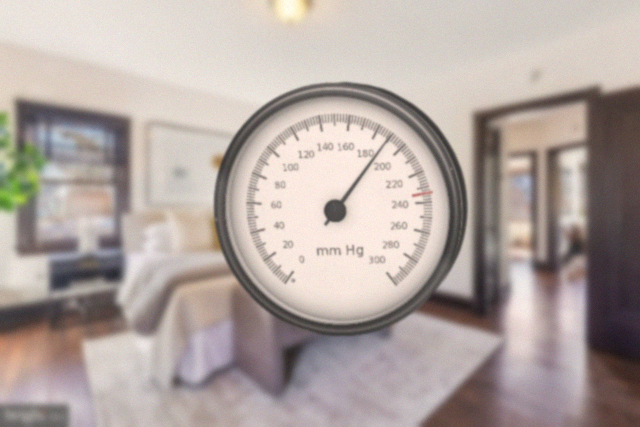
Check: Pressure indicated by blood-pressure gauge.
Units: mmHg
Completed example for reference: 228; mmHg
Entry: 190; mmHg
